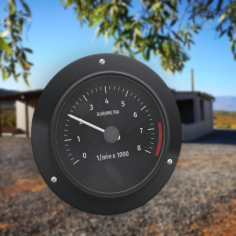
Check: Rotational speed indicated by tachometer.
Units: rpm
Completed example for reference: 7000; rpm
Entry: 2000; rpm
